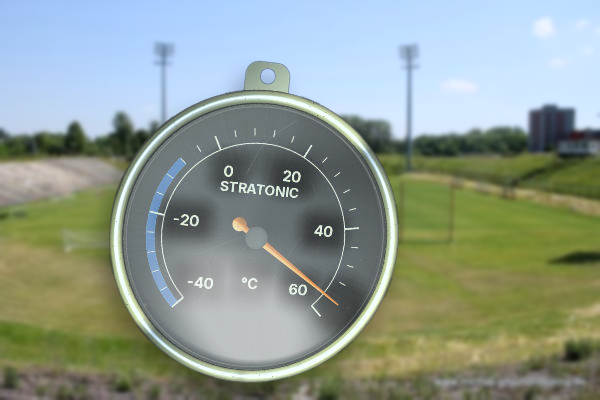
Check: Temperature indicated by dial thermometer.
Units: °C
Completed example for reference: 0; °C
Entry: 56; °C
